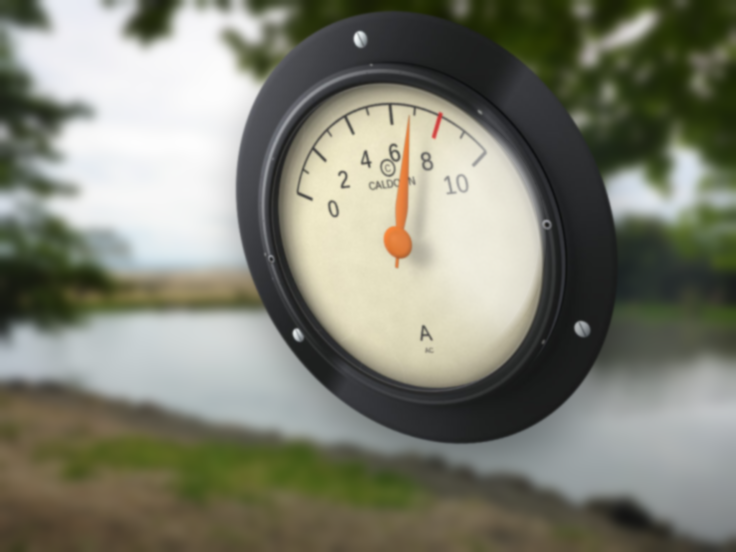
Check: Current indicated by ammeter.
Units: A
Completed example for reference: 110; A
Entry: 7; A
